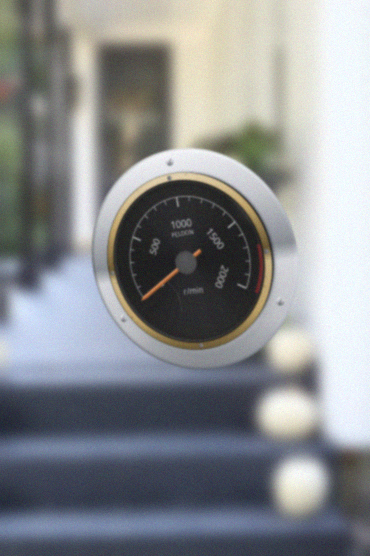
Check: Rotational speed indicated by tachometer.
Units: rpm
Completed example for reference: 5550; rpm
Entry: 0; rpm
